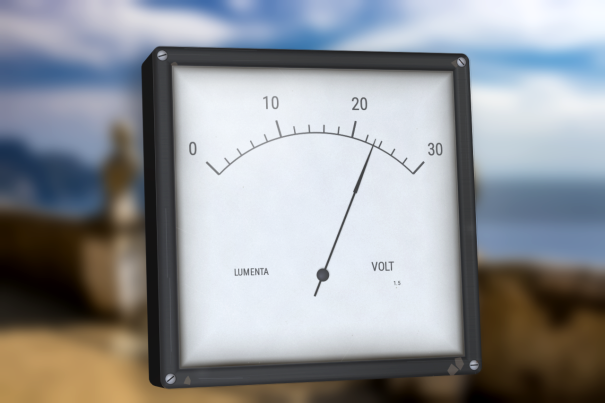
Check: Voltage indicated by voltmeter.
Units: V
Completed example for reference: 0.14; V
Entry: 23; V
